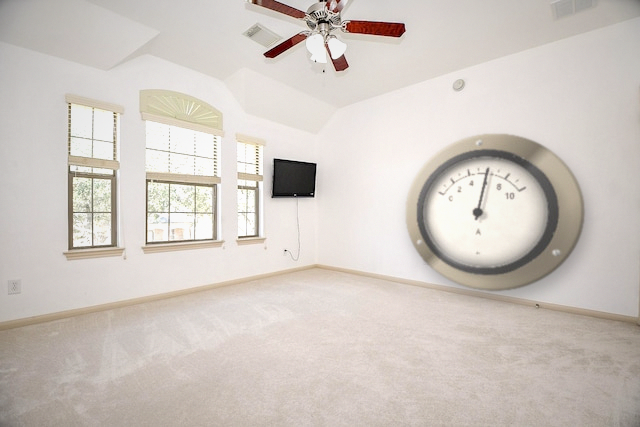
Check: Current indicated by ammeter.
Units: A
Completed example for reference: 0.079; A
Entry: 6; A
